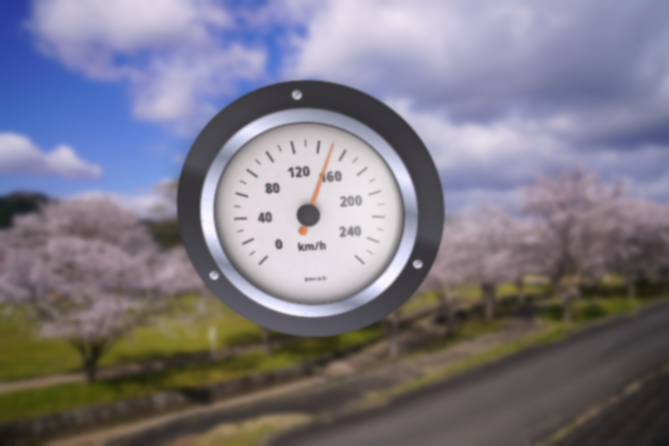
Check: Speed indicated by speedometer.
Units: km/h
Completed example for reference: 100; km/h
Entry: 150; km/h
